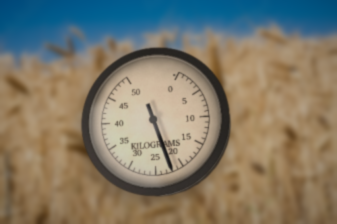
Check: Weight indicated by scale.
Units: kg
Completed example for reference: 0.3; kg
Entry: 22; kg
